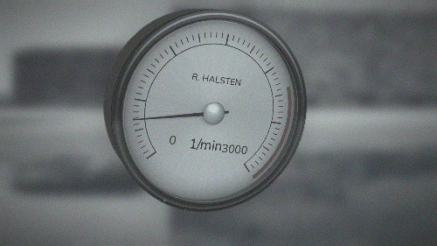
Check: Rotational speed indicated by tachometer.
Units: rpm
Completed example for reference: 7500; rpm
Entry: 350; rpm
